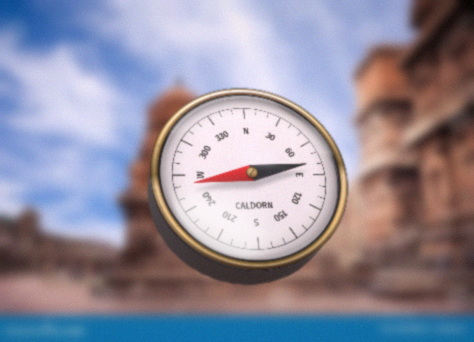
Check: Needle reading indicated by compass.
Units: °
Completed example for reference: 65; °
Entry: 260; °
